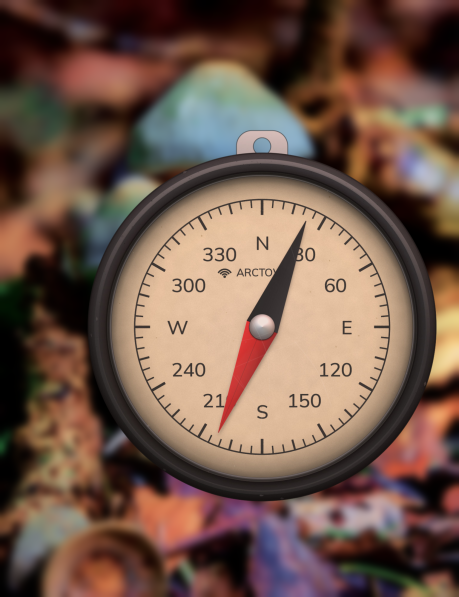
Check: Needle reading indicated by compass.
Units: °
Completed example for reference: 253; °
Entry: 202.5; °
